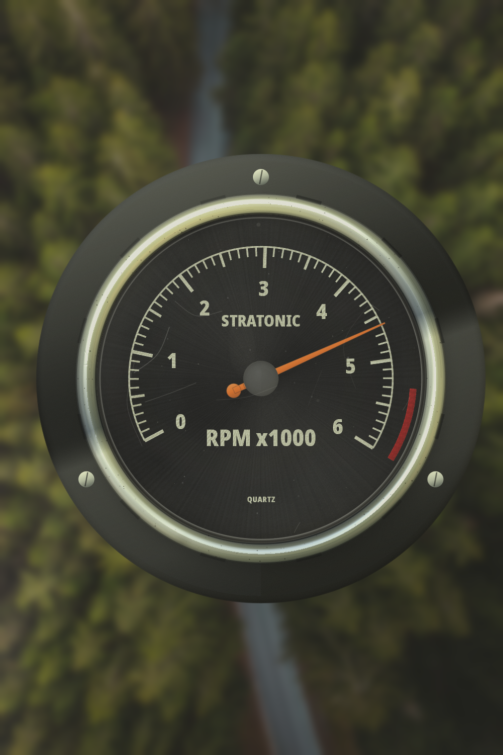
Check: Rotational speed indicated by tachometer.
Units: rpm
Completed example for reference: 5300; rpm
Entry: 4600; rpm
